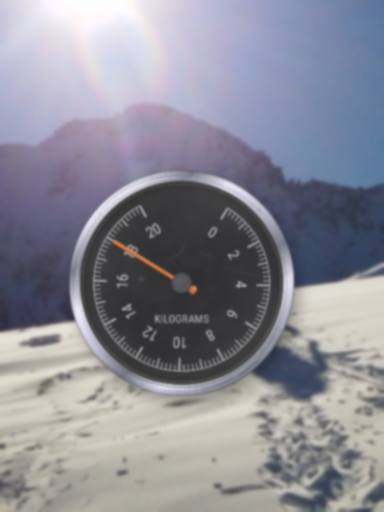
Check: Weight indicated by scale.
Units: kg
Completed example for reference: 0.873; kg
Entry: 18; kg
